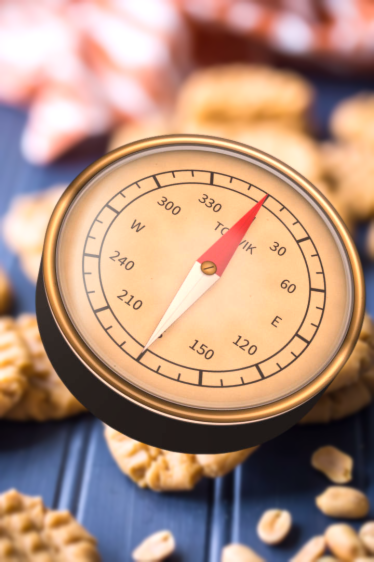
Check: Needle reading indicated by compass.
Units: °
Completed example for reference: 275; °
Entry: 0; °
